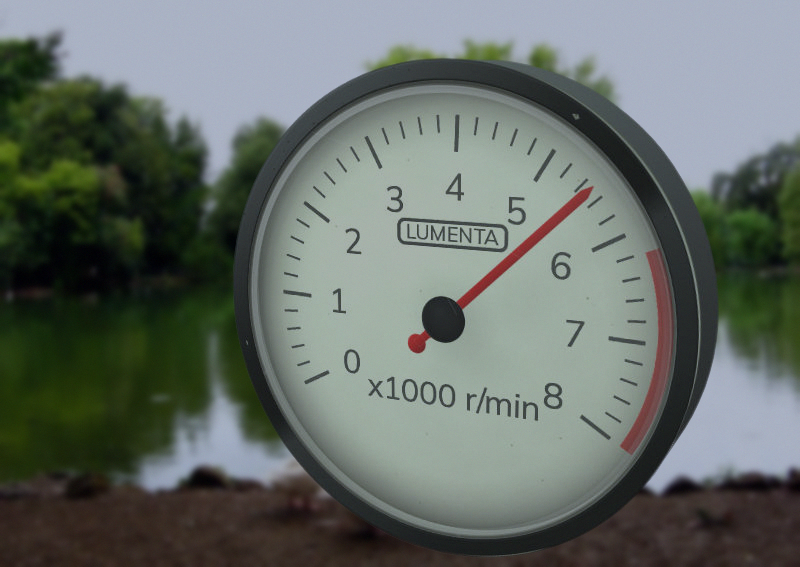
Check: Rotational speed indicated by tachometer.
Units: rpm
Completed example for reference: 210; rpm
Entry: 5500; rpm
